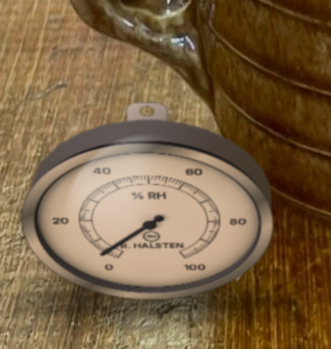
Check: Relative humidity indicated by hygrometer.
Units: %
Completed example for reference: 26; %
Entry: 5; %
